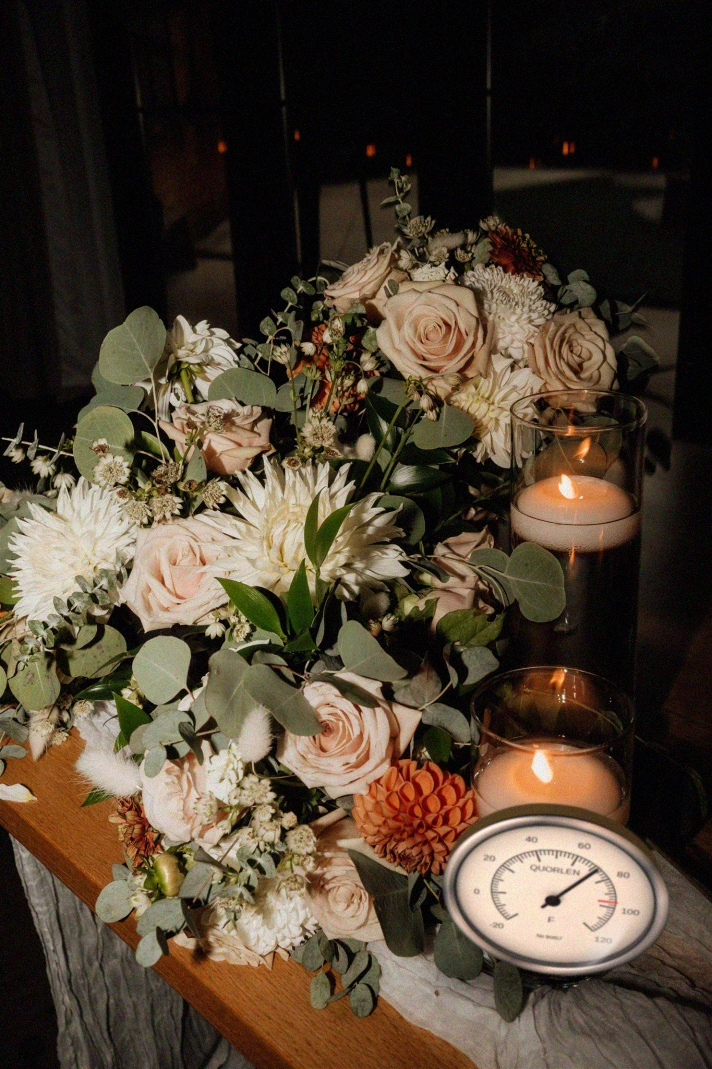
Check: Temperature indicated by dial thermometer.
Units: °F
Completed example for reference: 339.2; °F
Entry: 70; °F
